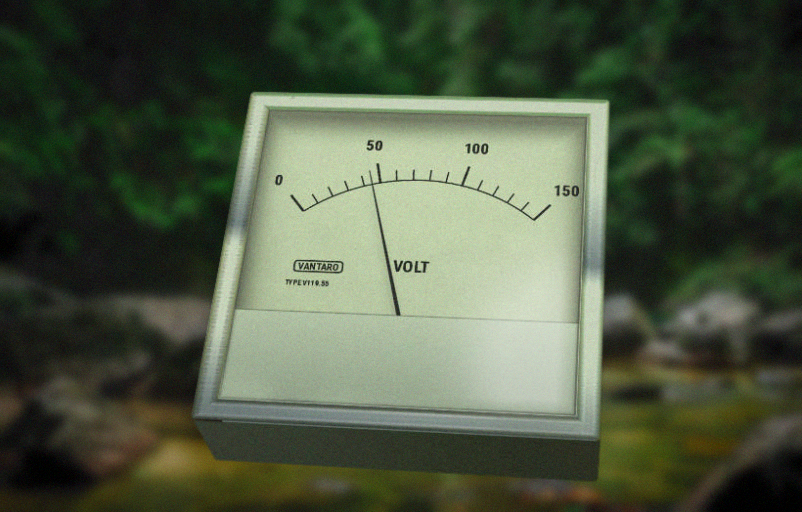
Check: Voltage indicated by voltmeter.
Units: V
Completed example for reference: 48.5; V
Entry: 45; V
